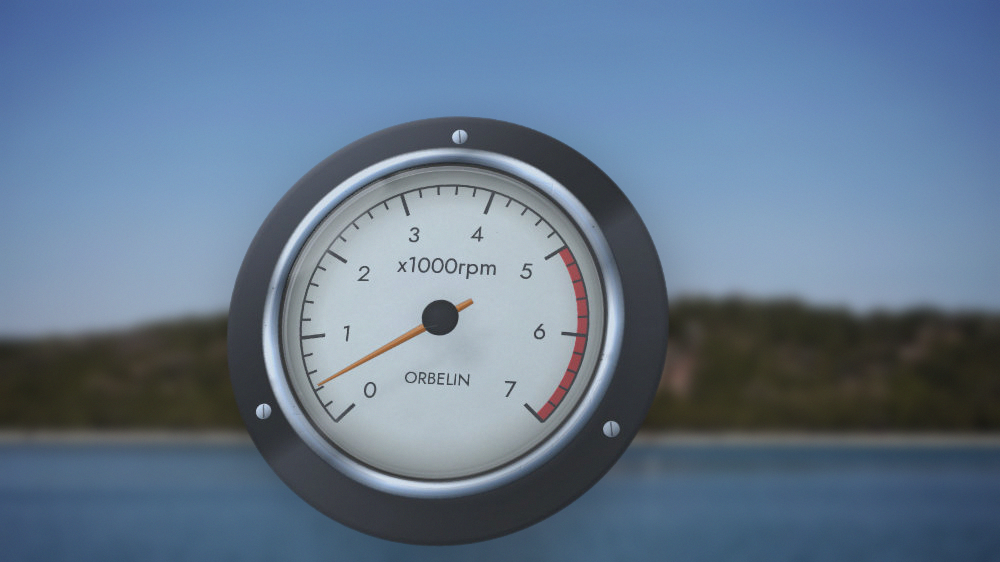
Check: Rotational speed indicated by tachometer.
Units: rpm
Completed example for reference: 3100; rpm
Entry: 400; rpm
